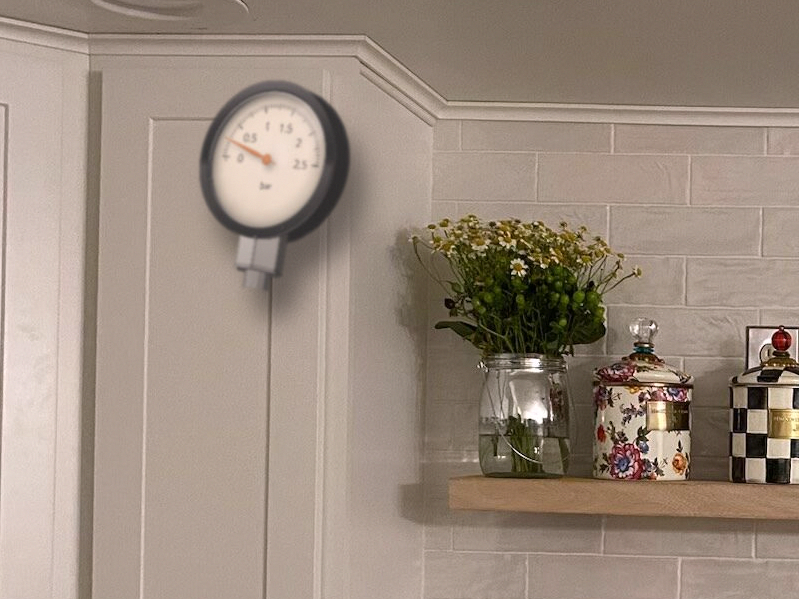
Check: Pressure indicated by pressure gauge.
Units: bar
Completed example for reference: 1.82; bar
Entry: 0.25; bar
